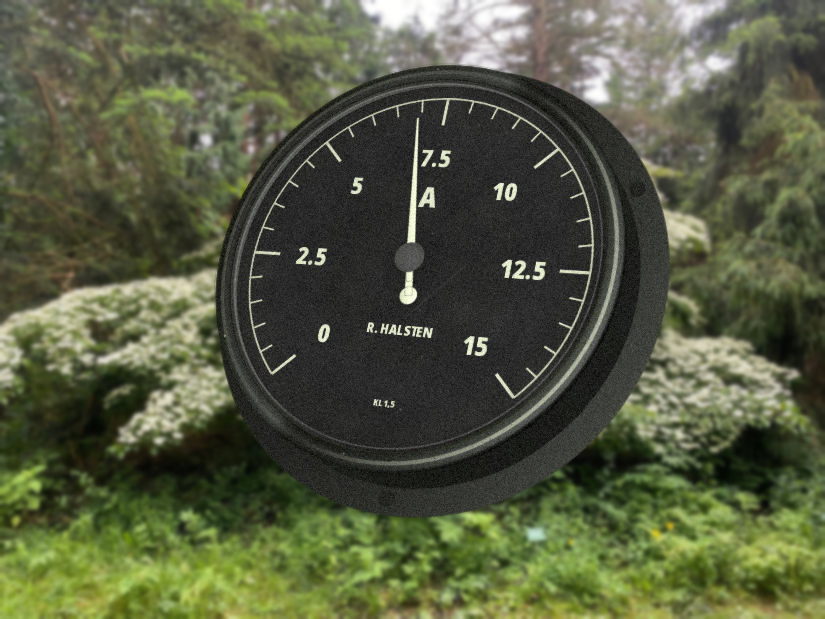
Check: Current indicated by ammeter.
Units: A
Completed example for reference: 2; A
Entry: 7; A
